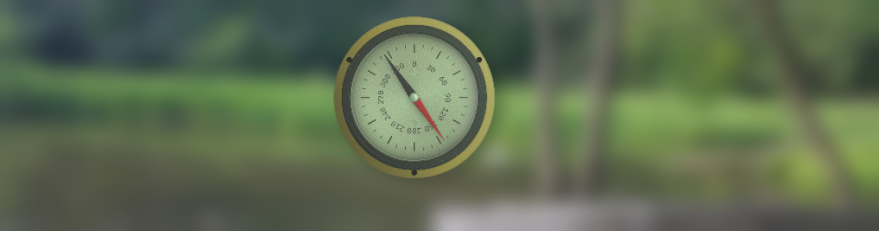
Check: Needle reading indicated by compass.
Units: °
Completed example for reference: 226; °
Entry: 145; °
